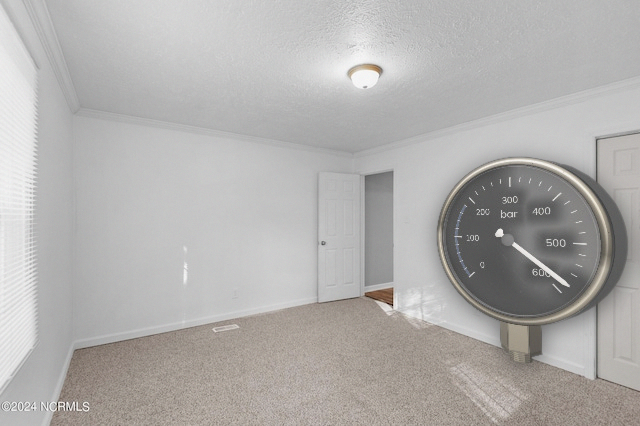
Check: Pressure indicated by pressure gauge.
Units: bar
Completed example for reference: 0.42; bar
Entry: 580; bar
